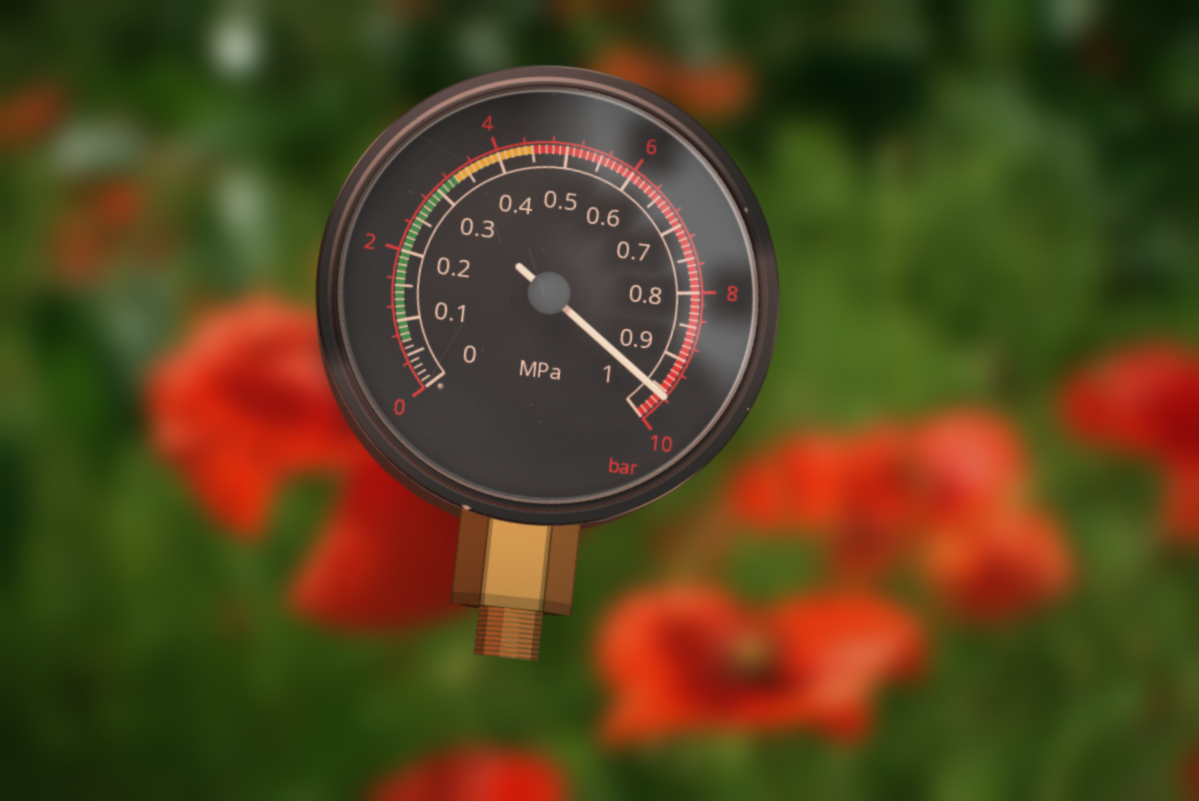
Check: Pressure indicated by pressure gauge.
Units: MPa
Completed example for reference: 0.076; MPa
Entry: 0.96; MPa
